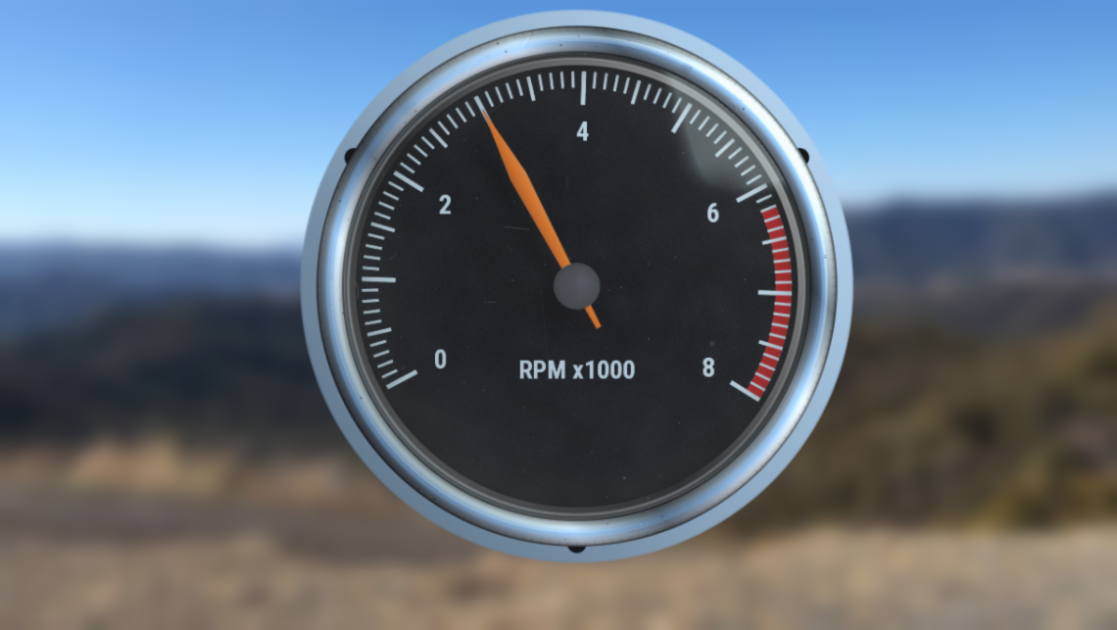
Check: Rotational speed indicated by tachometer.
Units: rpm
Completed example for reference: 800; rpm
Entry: 3000; rpm
